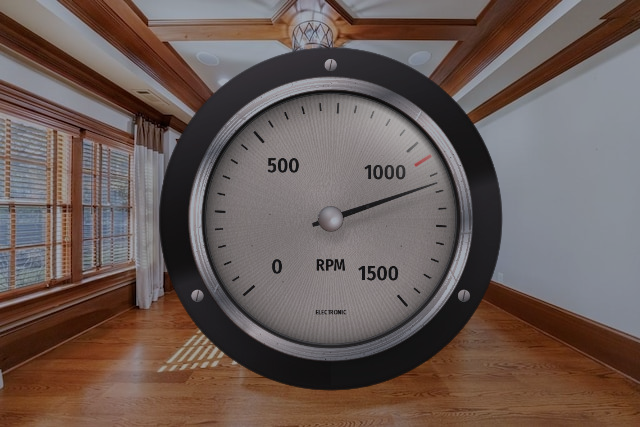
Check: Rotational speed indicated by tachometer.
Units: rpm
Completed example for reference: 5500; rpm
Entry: 1125; rpm
